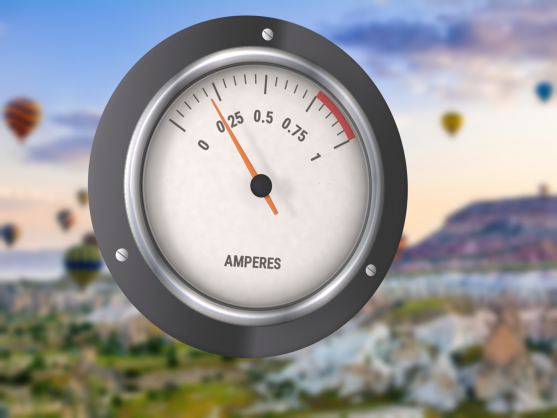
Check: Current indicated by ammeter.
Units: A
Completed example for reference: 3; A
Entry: 0.2; A
